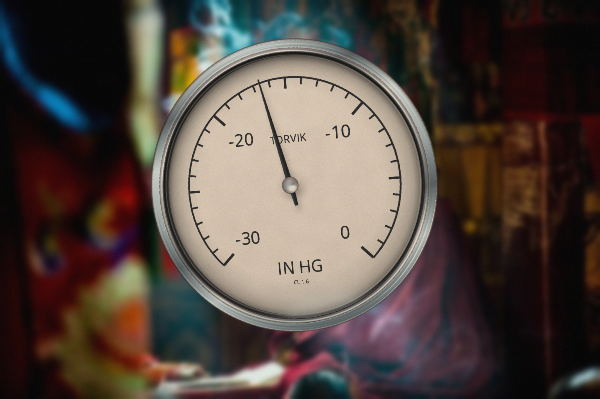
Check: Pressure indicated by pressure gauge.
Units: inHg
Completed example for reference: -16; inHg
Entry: -16.5; inHg
